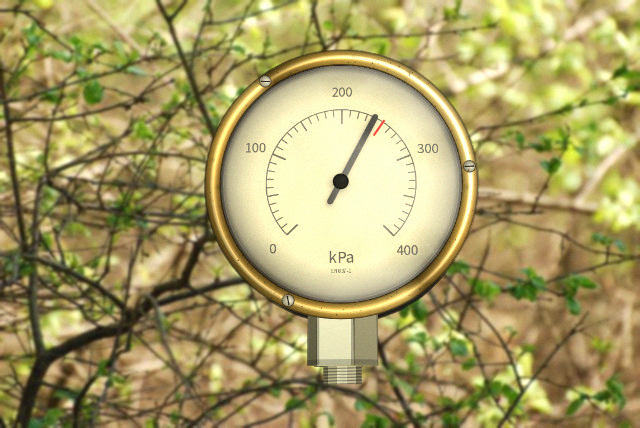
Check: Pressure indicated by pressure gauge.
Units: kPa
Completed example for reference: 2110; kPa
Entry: 240; kPa
